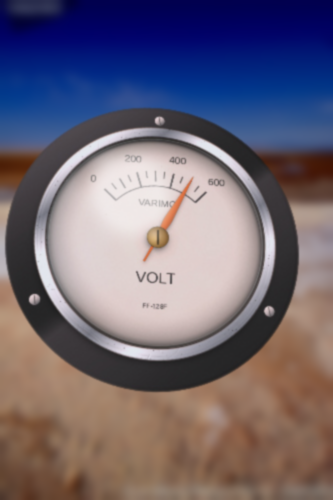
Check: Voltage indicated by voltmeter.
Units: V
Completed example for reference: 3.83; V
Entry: 500; V
